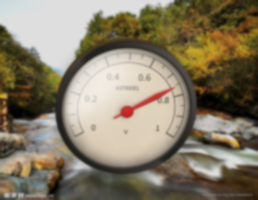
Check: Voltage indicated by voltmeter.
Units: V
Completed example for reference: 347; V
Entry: 0.75; V
